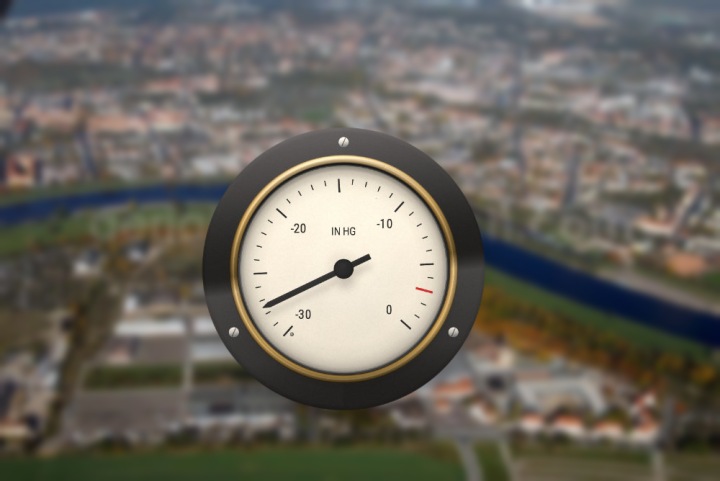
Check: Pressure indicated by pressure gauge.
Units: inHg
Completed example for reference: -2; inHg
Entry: -27.5; inHg
